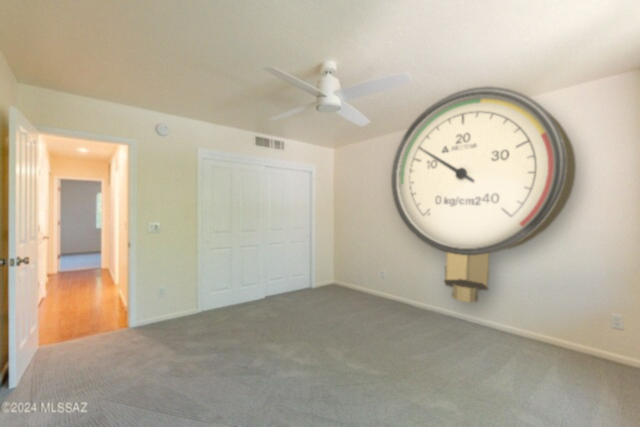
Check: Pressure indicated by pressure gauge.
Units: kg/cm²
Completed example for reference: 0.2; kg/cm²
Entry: 12; kg/cm²
